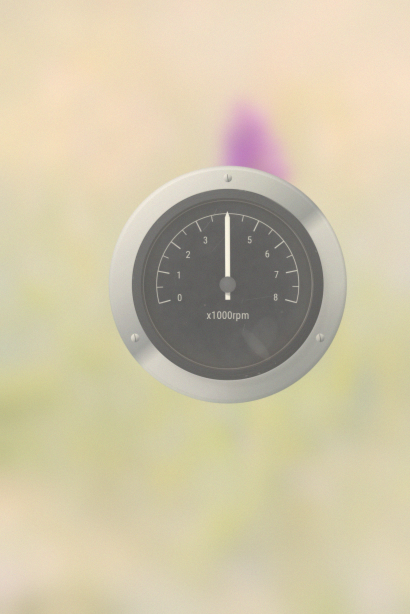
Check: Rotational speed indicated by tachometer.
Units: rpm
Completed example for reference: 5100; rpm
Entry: 4000; rpm
